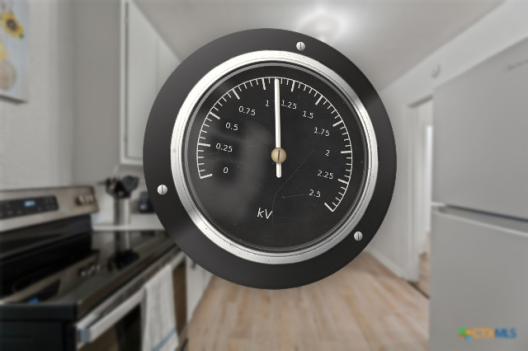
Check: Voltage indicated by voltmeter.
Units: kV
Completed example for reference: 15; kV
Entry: 1.1; kV
